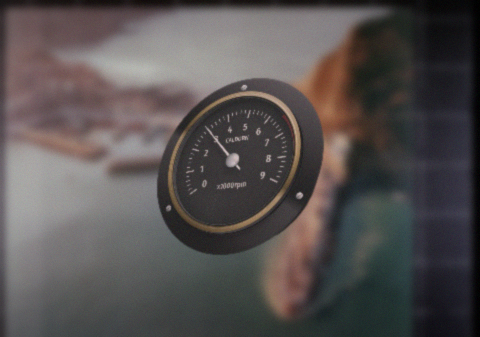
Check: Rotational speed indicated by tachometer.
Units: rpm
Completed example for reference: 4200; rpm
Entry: 3000; rpm
